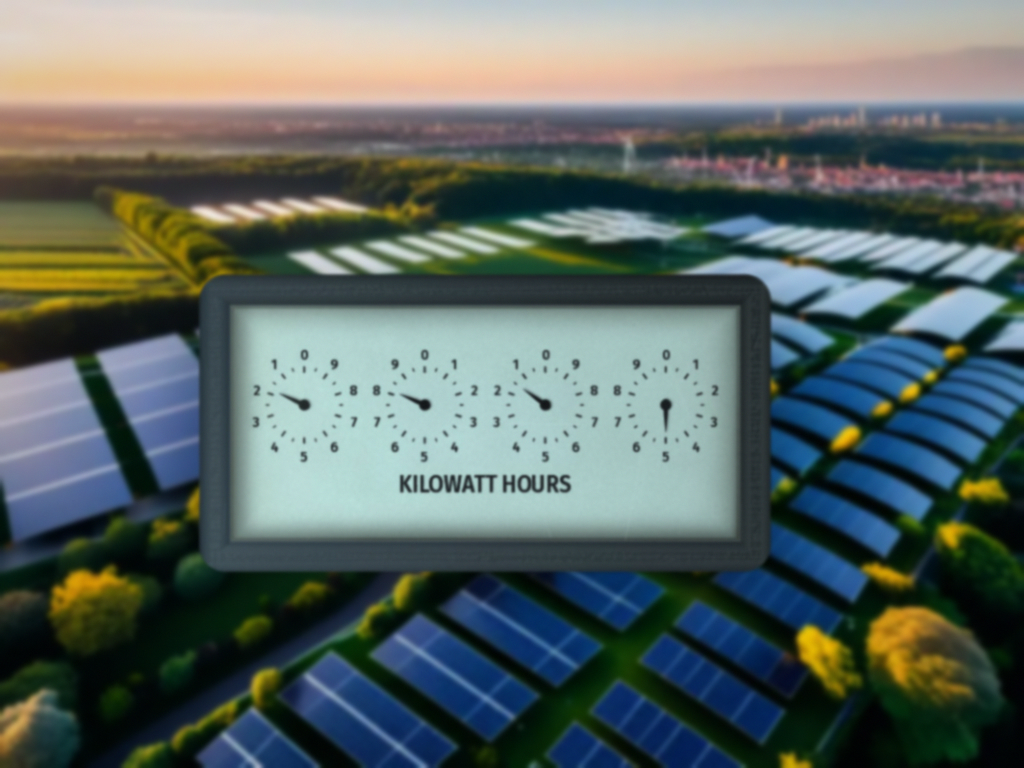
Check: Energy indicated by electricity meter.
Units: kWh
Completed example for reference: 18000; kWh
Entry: 1815; kWh
